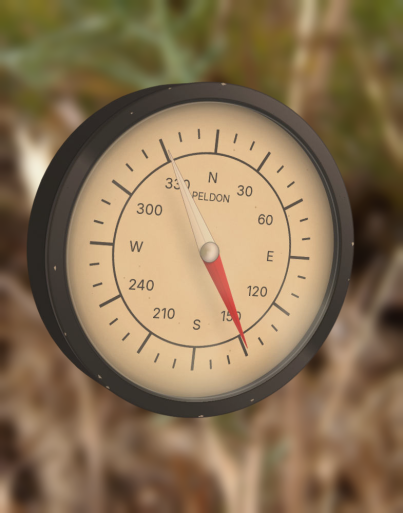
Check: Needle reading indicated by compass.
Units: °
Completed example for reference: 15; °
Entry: 150; °
